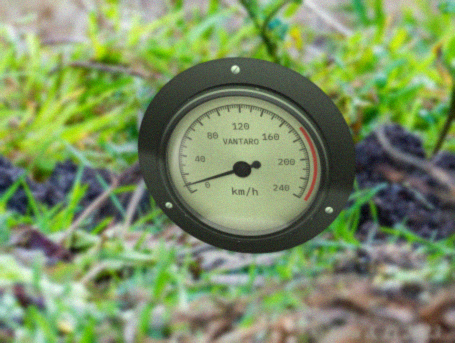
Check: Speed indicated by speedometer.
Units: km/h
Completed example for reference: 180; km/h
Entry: 10; km/h
